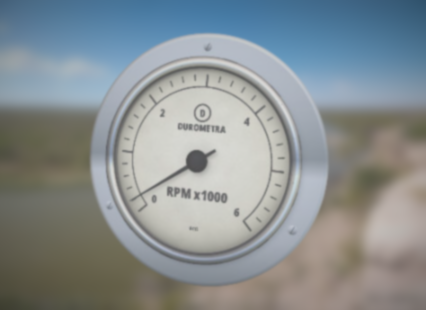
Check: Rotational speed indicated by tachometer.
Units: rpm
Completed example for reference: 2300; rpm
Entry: 200; rpm
